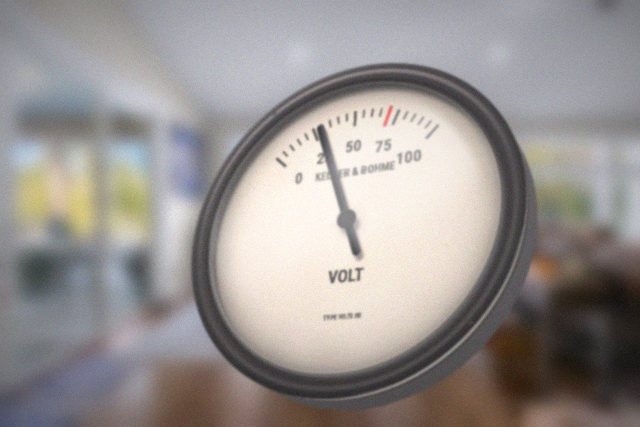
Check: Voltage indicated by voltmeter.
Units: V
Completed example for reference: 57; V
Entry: 30; V
